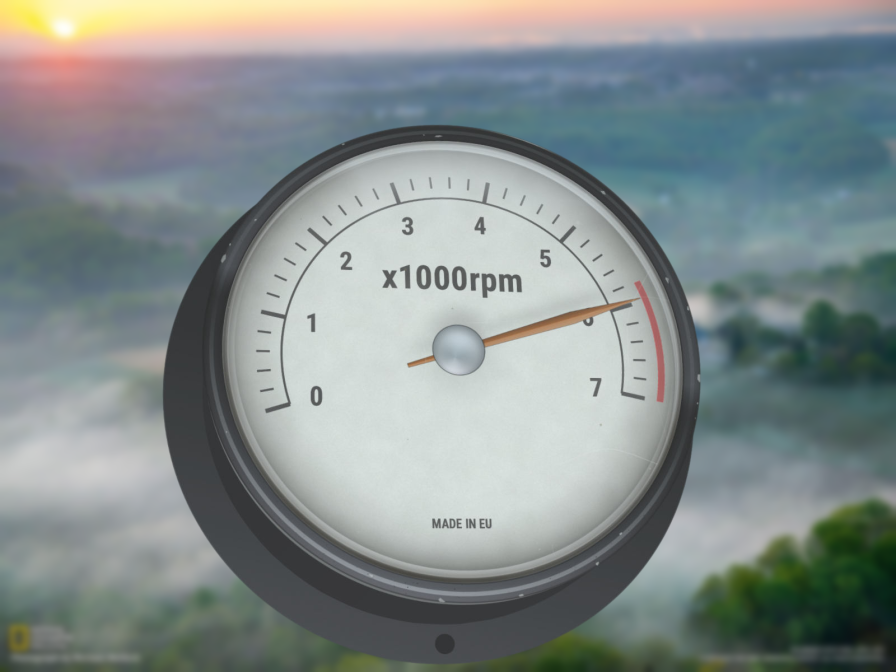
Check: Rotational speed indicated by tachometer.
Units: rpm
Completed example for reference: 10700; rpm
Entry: 6000; rpm
